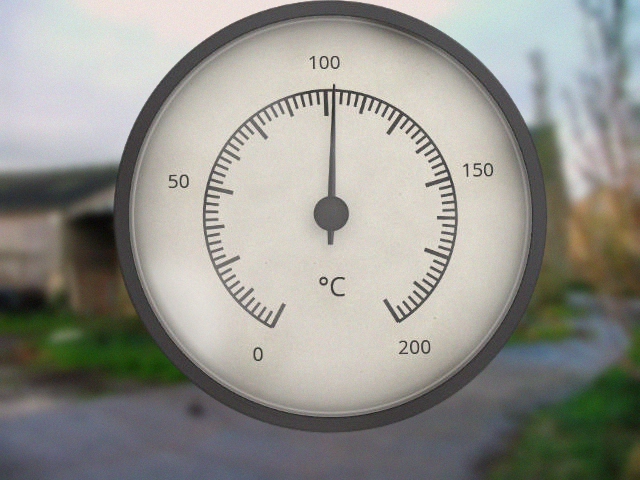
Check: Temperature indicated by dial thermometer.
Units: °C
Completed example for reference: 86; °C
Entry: 102.5; °C
